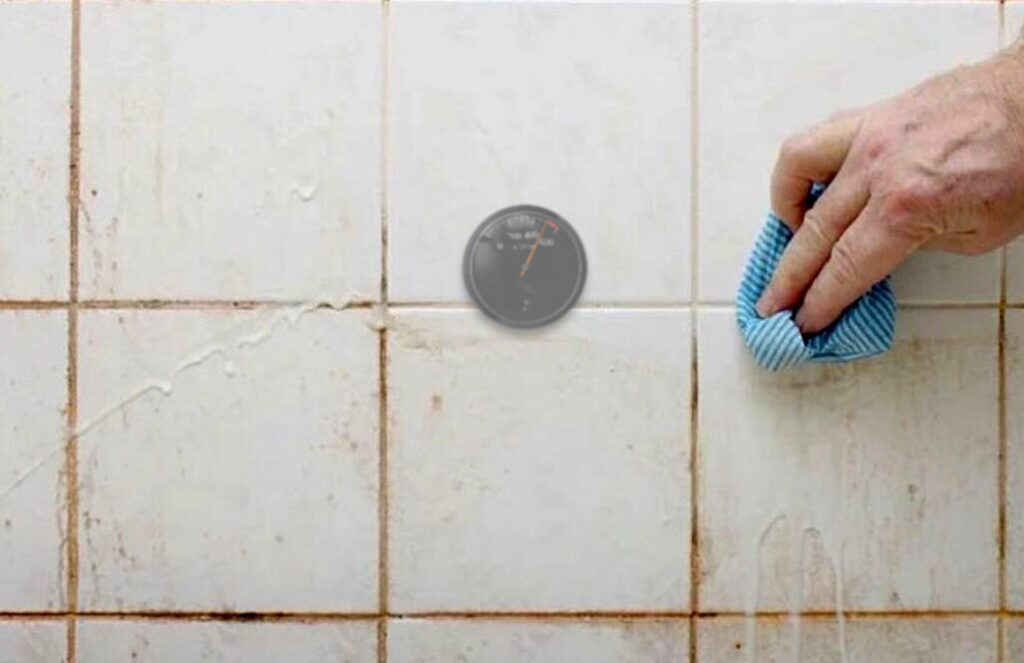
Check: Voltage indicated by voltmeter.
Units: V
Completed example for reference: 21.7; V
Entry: 500; V
